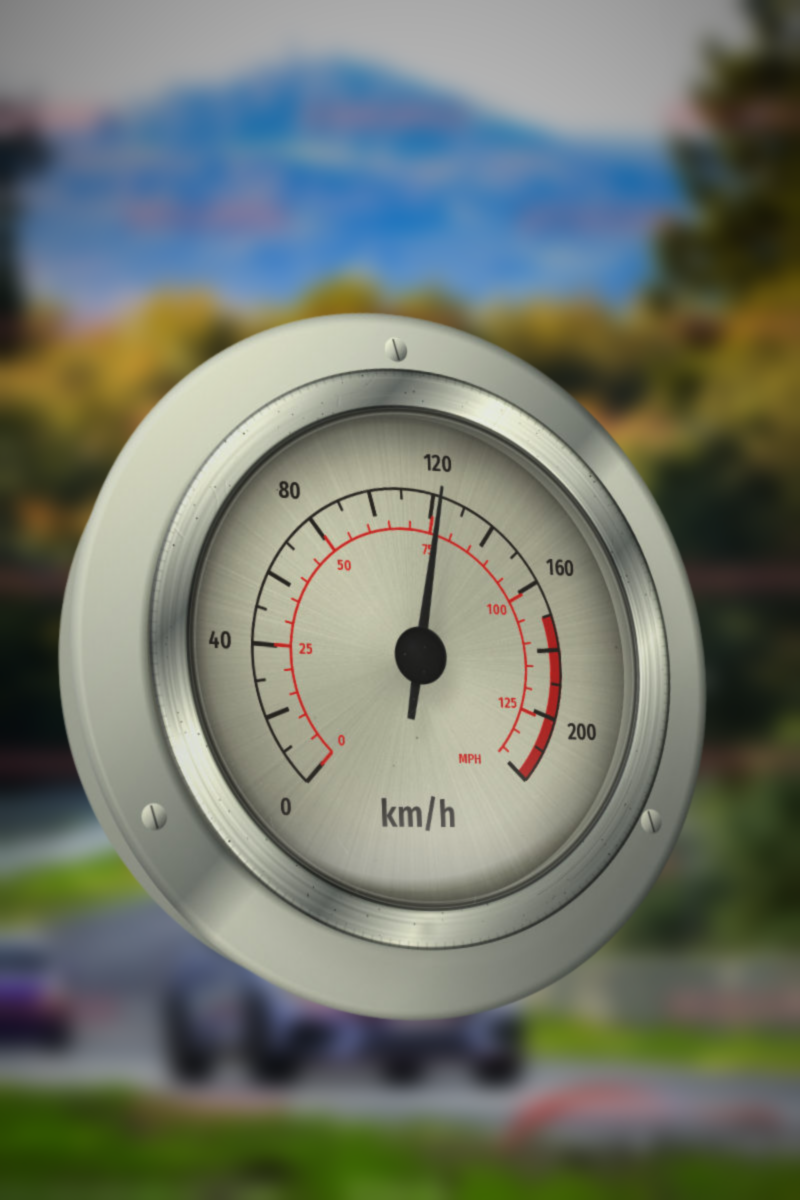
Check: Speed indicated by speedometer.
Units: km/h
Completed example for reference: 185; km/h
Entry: 120; km/h
